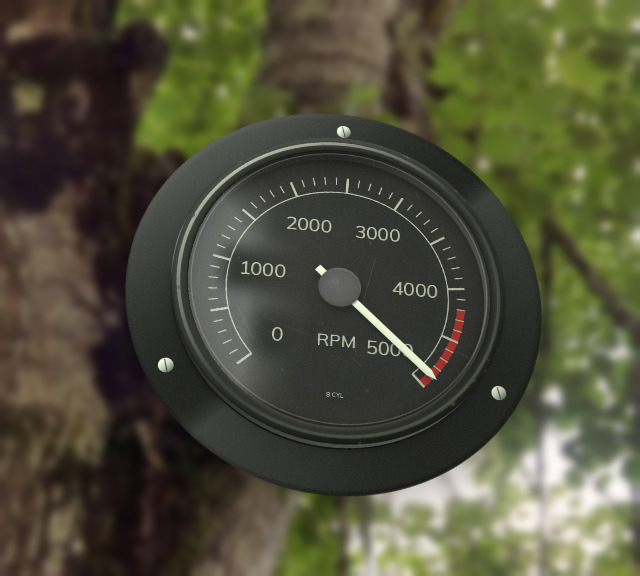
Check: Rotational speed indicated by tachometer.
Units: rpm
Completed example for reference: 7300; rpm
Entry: 4900; rpm
